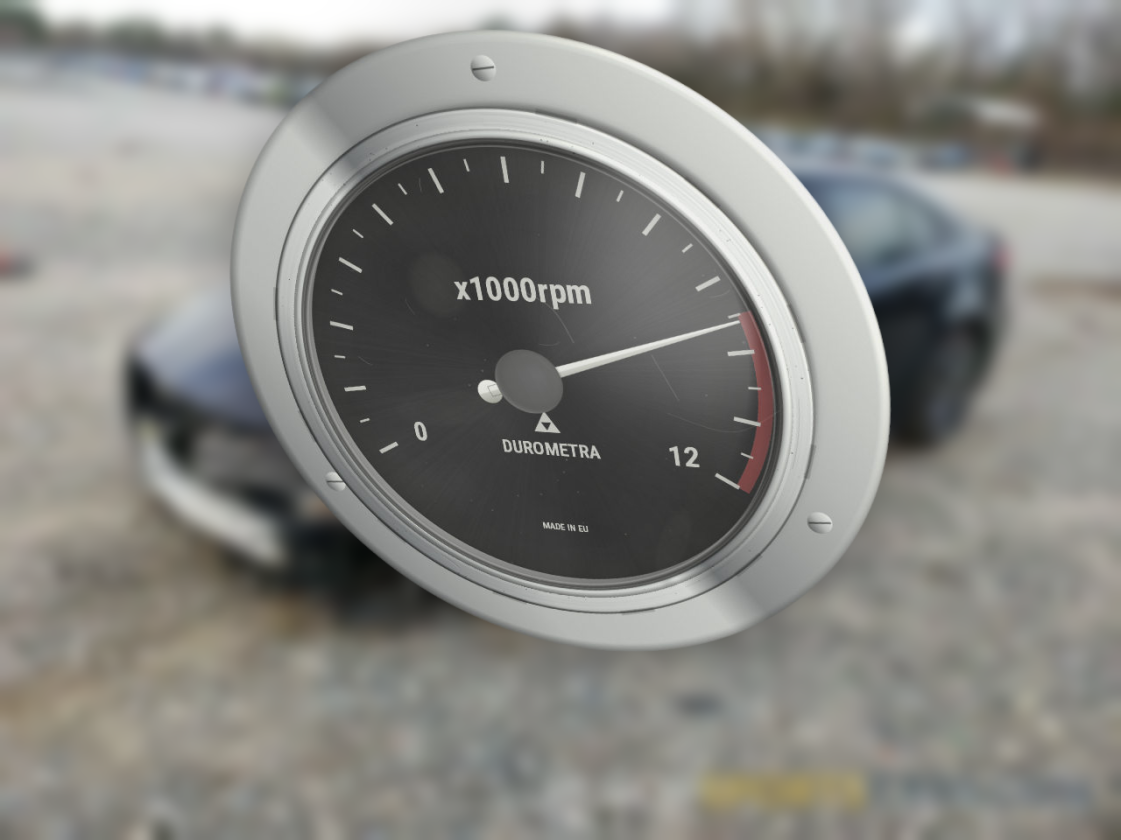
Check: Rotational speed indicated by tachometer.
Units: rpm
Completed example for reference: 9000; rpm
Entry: 9500; rpm
